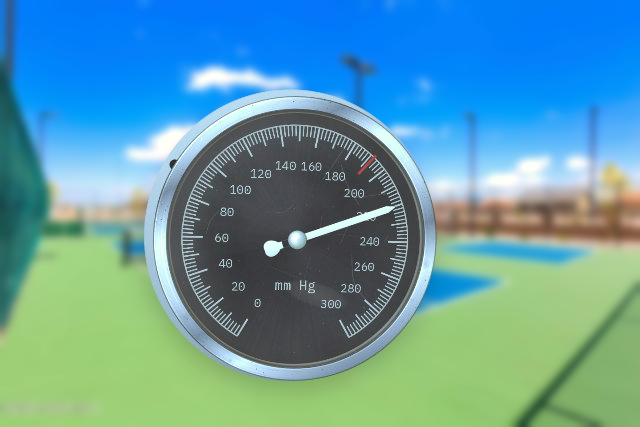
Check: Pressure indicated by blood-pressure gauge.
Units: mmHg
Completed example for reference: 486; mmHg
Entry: 220; mmHg
